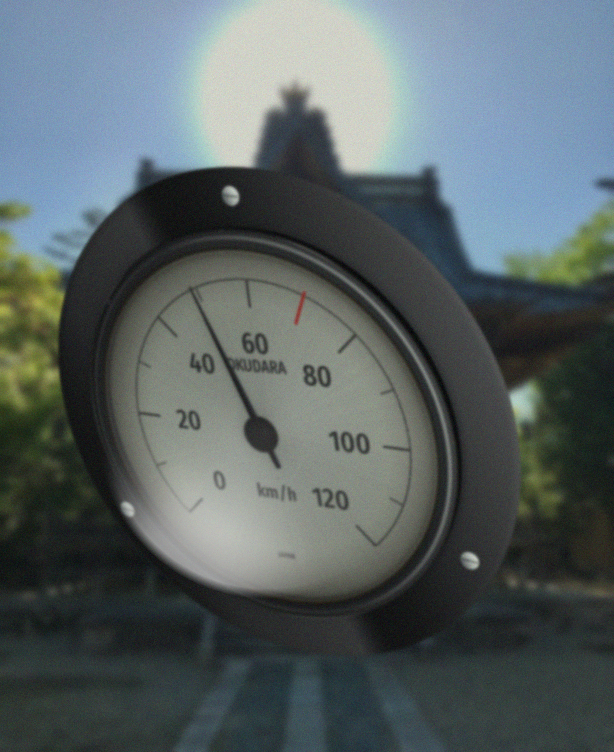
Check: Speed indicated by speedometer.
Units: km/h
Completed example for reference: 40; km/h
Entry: 50; km/h
